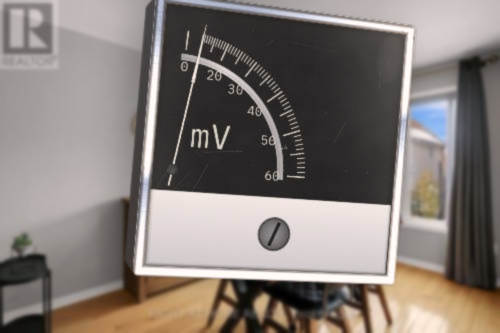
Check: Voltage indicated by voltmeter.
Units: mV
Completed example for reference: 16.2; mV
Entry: 10; mV
